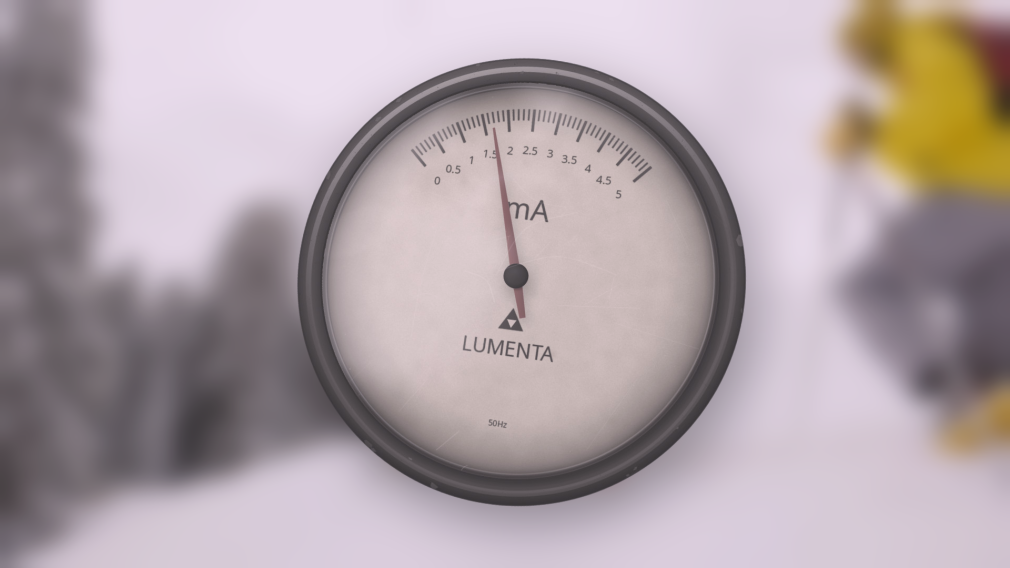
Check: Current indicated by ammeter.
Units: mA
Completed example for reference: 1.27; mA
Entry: 1.7; mA
